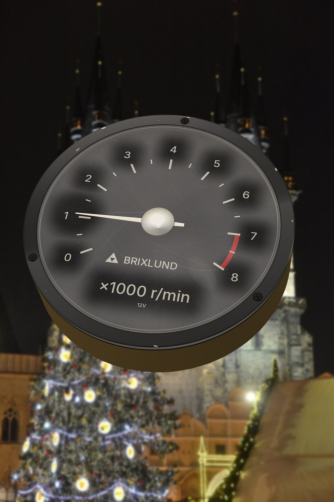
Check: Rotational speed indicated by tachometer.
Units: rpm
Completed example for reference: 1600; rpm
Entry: 1000; rpm
